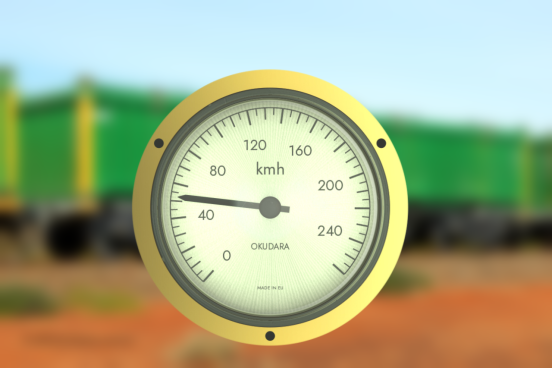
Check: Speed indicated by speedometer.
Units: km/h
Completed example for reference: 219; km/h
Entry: 52.5; km/h
